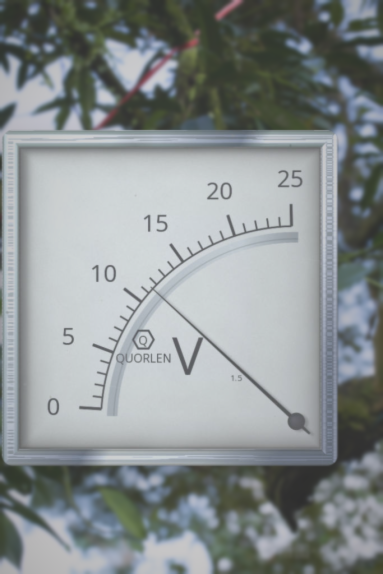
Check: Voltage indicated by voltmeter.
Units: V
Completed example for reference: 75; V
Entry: 11.5; V
